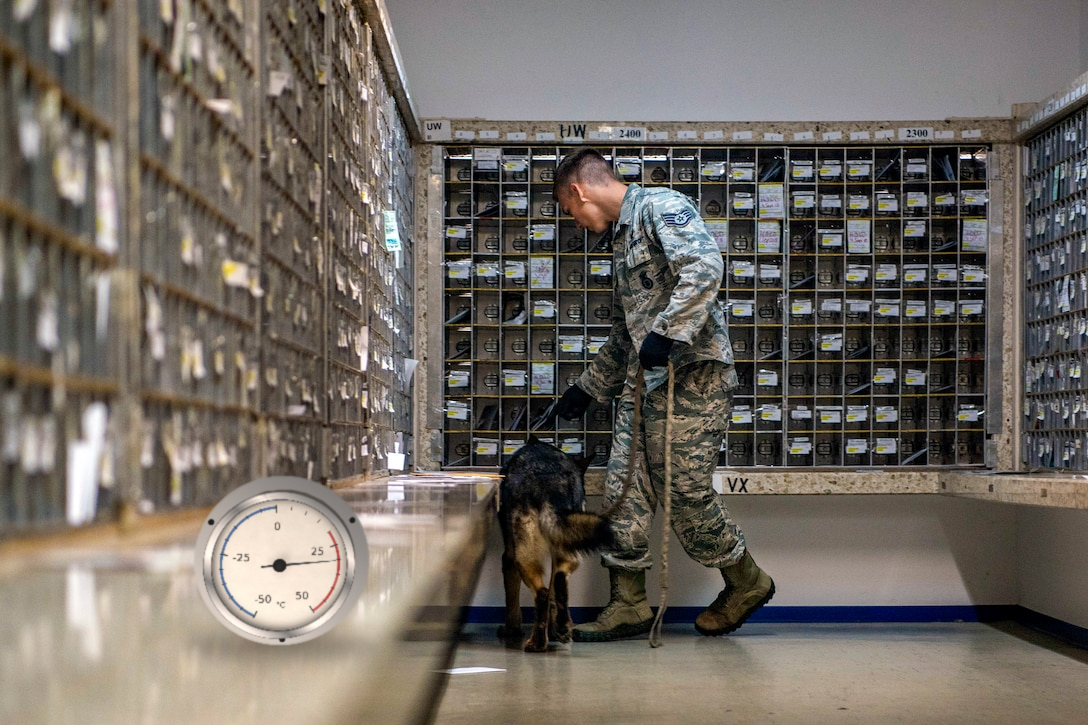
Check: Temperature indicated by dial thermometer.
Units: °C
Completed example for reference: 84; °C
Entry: 30; °C
